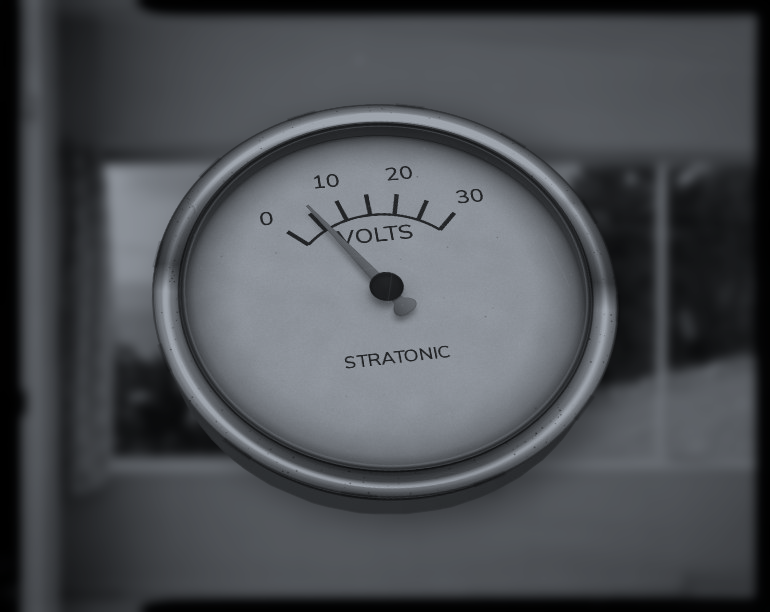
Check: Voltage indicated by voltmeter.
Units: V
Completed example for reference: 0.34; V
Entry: 5; V
